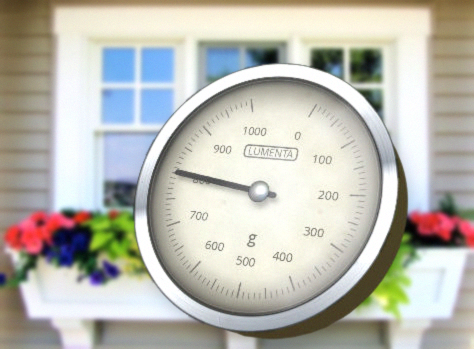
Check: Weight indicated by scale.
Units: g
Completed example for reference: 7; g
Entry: 800; g
